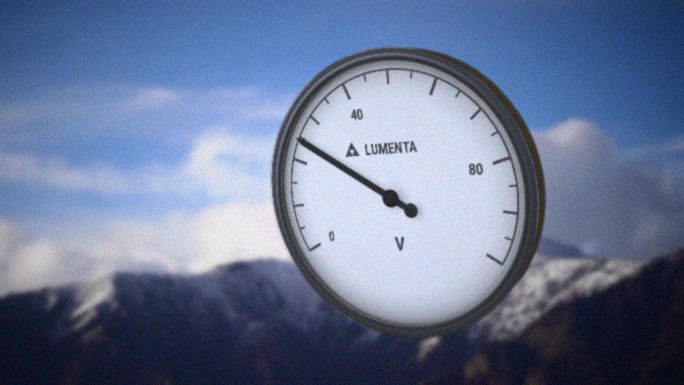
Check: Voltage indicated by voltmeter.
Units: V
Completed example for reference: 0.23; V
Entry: 25; V
